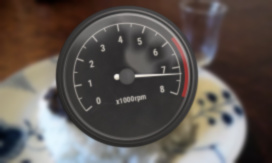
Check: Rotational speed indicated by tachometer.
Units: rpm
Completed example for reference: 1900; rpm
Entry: 7250; rpm
